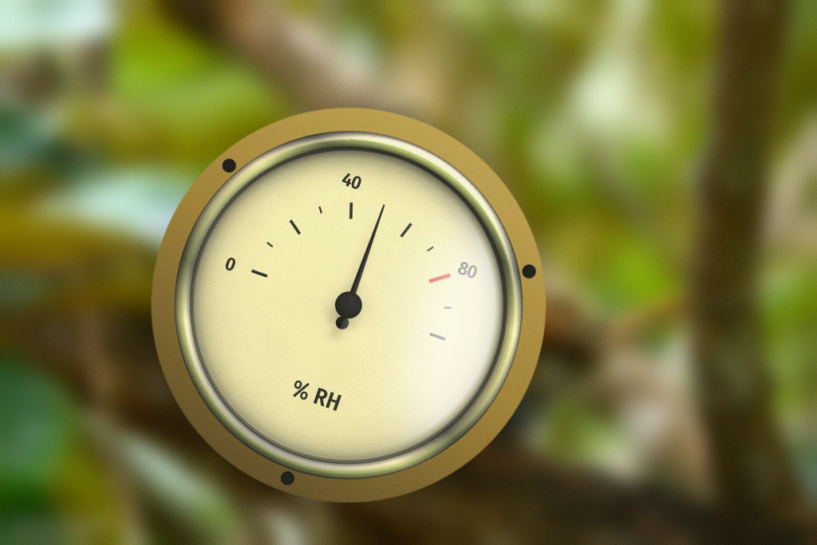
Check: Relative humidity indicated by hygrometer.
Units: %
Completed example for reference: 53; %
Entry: 50; %
